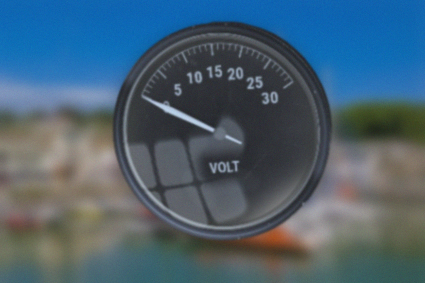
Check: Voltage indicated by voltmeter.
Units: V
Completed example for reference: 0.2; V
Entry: 0; V
